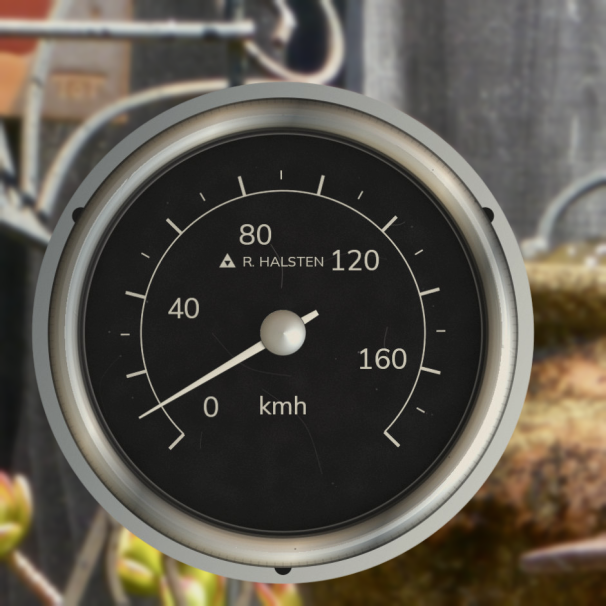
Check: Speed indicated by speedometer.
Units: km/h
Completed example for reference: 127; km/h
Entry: 10; km/h
